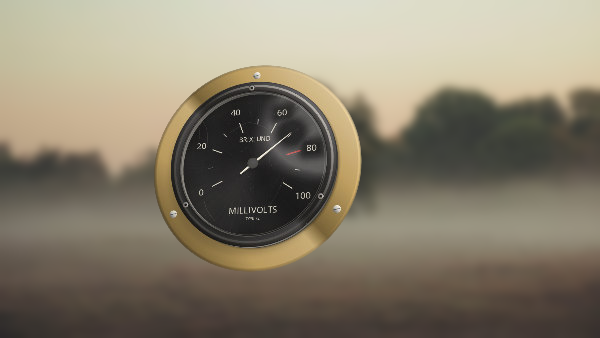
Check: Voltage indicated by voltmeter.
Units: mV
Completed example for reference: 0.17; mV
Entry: 70; mV
